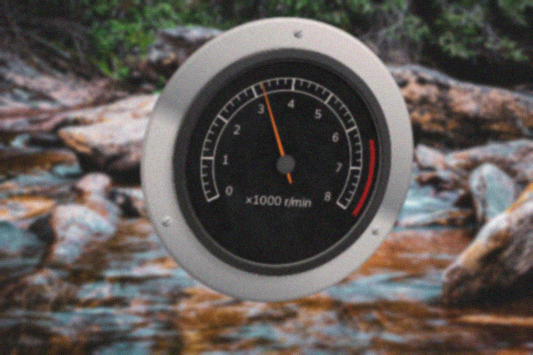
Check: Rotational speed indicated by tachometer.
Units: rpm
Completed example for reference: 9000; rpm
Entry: 3200; rpm
